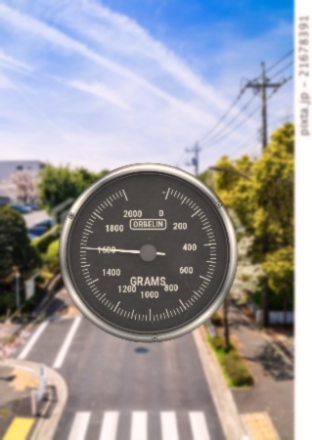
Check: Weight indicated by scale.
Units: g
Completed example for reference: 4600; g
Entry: 1600; g
